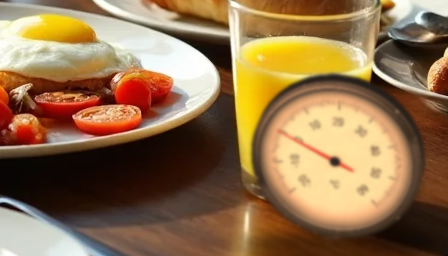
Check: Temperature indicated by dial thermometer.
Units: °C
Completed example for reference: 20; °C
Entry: 0; °C
